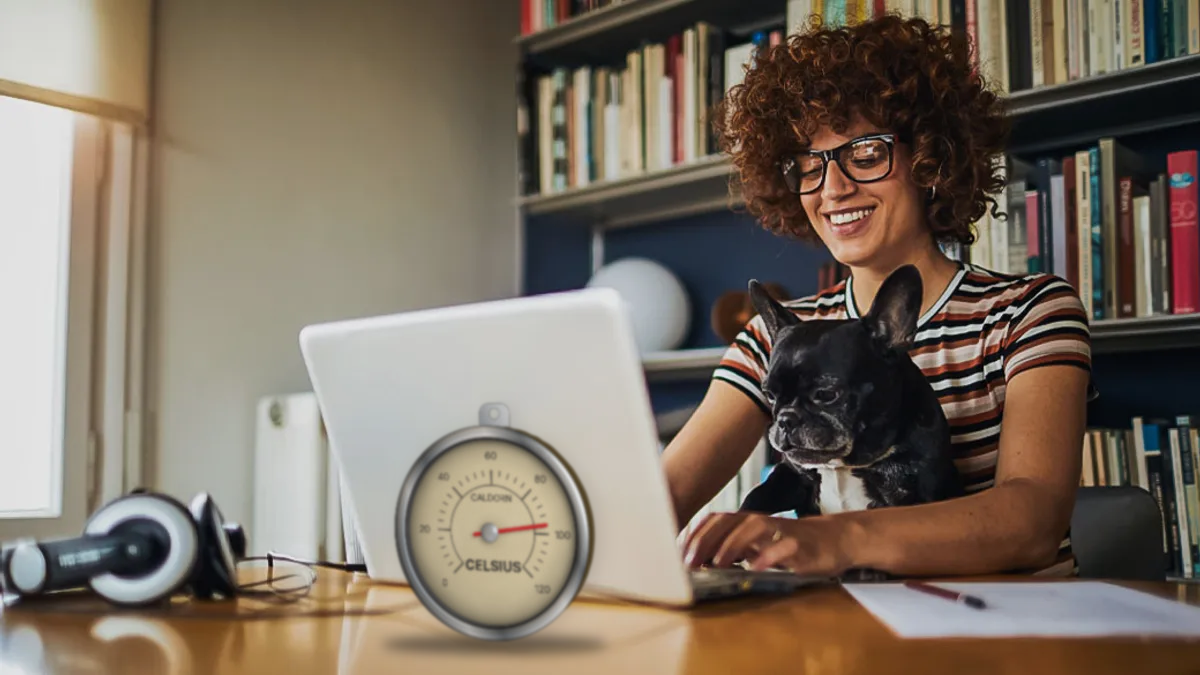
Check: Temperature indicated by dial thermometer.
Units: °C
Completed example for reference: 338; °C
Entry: 96; °C
